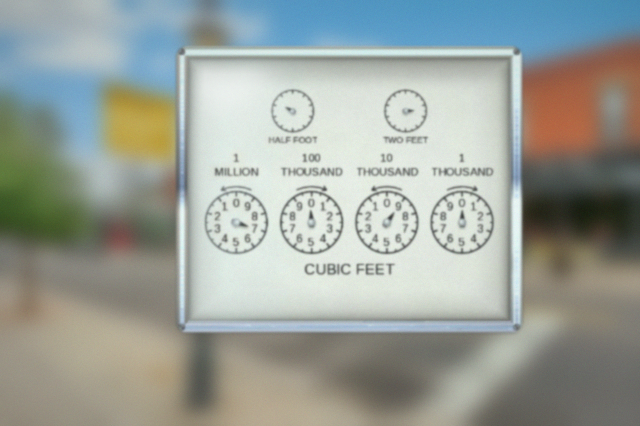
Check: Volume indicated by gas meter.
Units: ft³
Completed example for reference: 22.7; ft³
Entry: 699000; ft³
